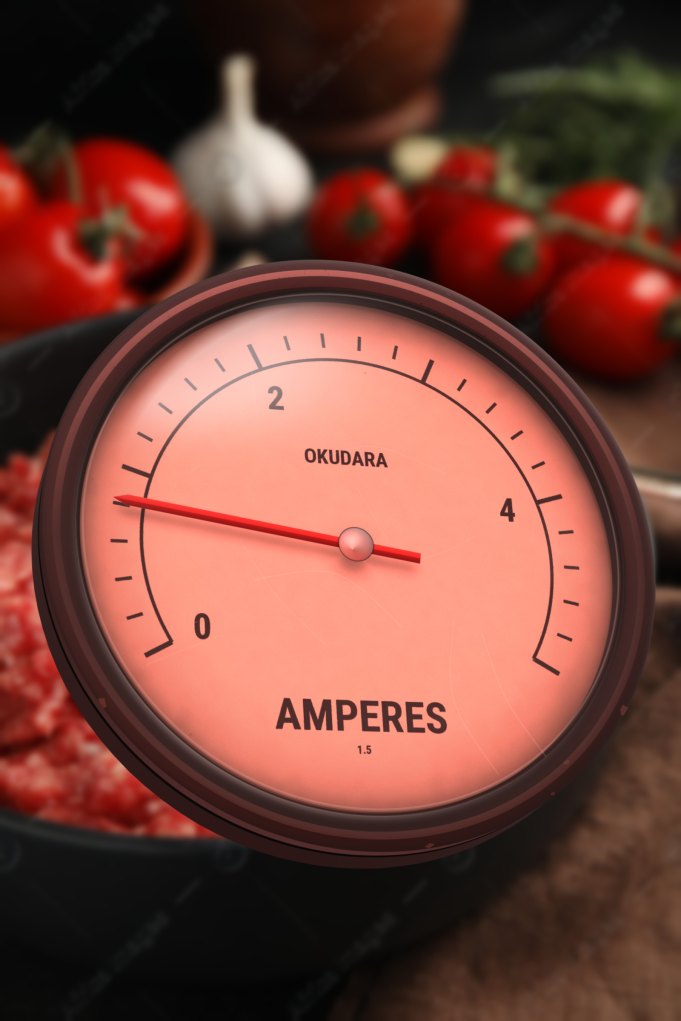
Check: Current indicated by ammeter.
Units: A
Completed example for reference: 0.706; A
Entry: 0.8; A
